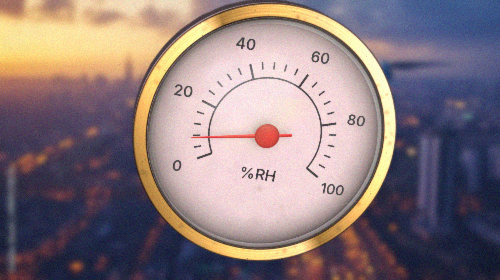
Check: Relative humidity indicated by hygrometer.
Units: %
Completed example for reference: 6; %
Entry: 8; %
